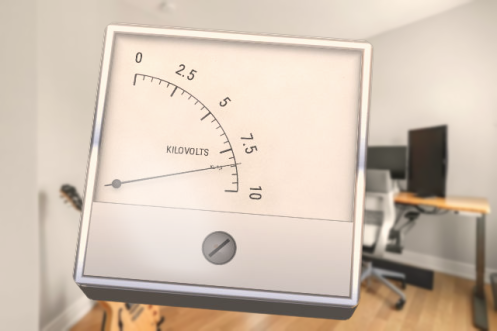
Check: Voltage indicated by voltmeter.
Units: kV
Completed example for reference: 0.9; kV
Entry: 8.5; kV
